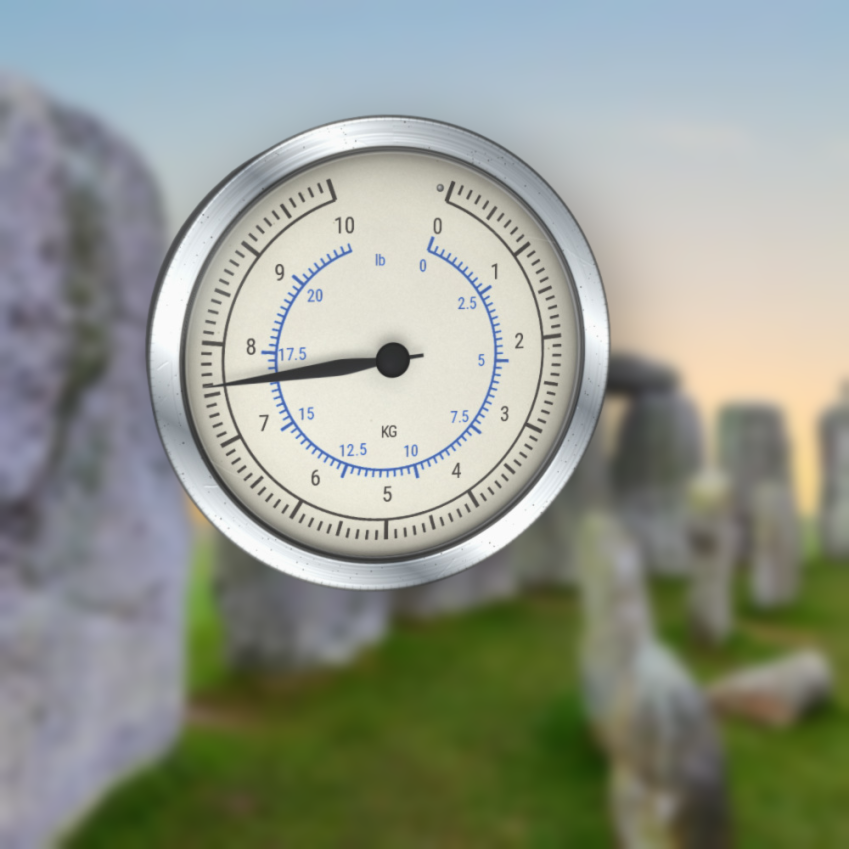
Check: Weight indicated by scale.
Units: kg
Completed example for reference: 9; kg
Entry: 7.6; kg
